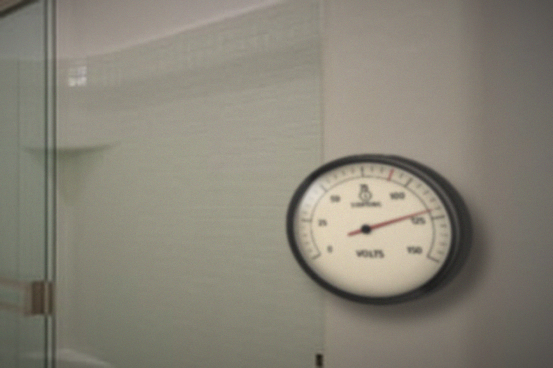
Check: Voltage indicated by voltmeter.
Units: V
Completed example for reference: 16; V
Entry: 120; V
